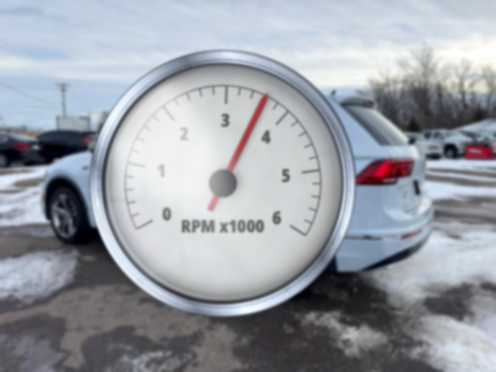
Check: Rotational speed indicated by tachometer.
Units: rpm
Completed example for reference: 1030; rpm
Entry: 3600; rpm
